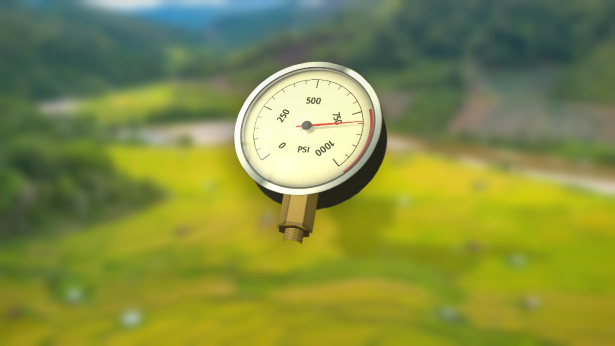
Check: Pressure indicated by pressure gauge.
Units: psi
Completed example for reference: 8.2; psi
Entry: 800; psi
